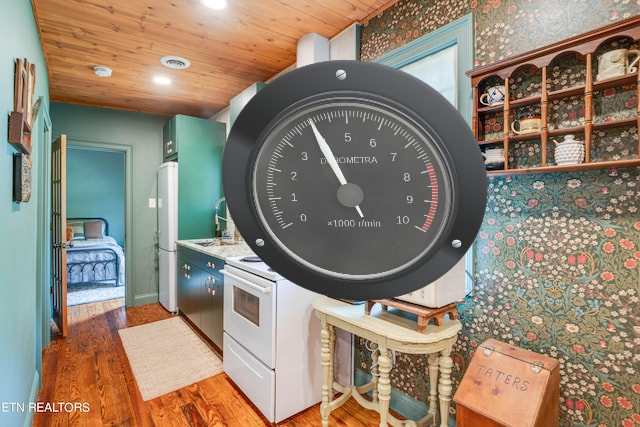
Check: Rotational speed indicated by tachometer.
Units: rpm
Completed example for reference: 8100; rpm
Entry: 4000; rpm
